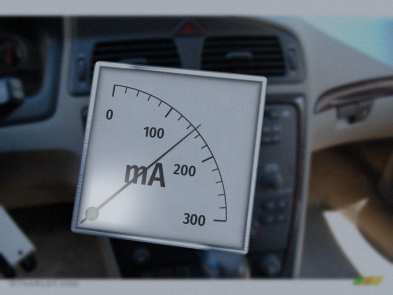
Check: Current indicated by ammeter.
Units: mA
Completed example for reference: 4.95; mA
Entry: 150; mA
